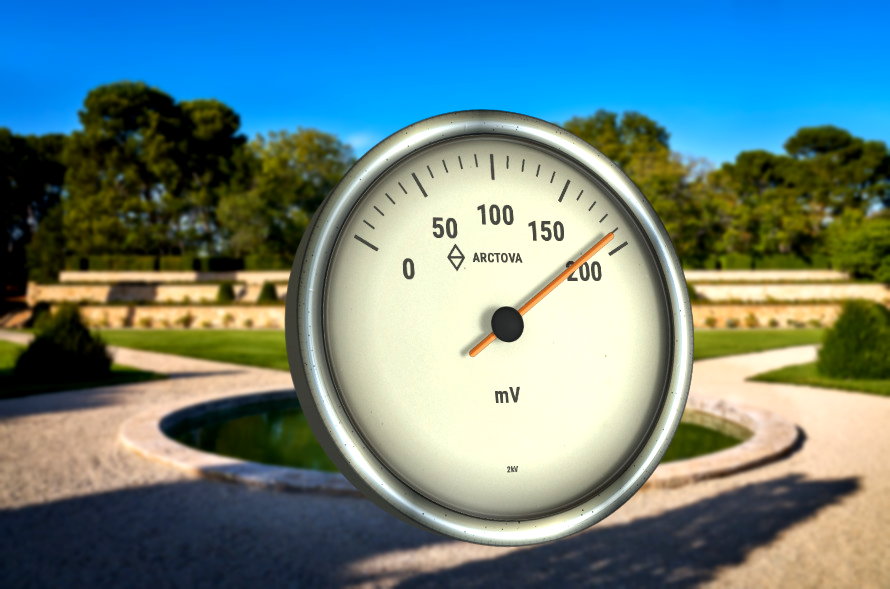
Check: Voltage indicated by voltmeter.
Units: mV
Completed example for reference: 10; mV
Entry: 190; mV
